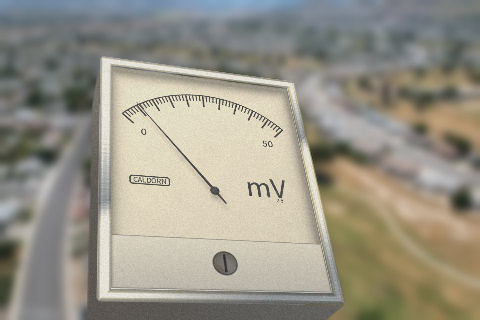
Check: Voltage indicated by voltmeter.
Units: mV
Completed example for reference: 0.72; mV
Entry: 5; mV
